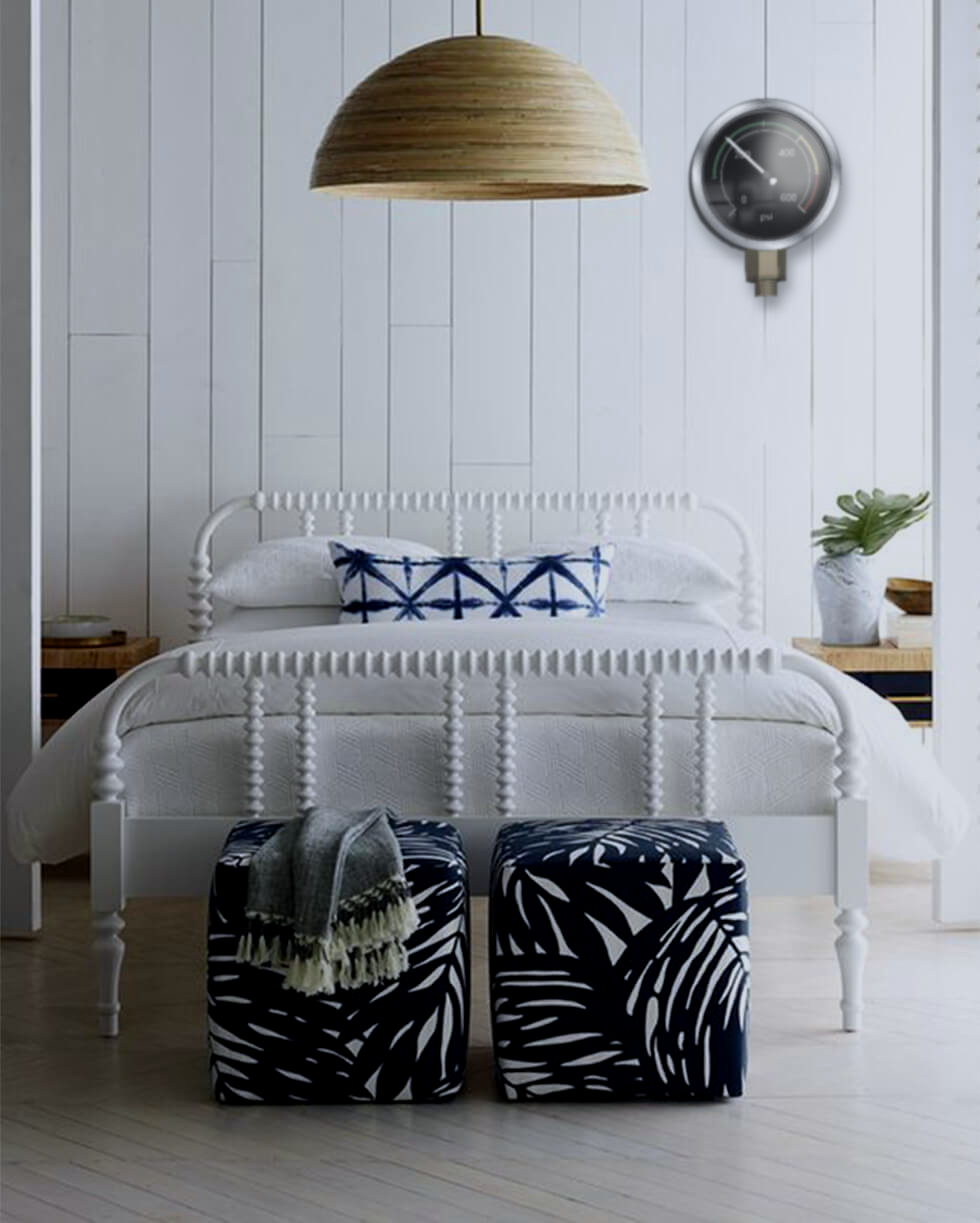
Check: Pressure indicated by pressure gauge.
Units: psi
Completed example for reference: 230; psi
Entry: 200; psi
